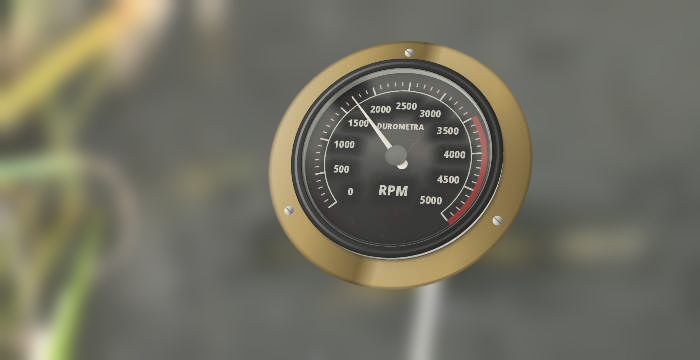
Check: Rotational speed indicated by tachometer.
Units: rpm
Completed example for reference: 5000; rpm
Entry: 1700; rpm
